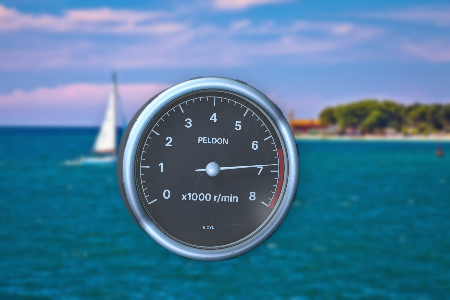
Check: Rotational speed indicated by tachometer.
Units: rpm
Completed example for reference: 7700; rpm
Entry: 6800; rpm
